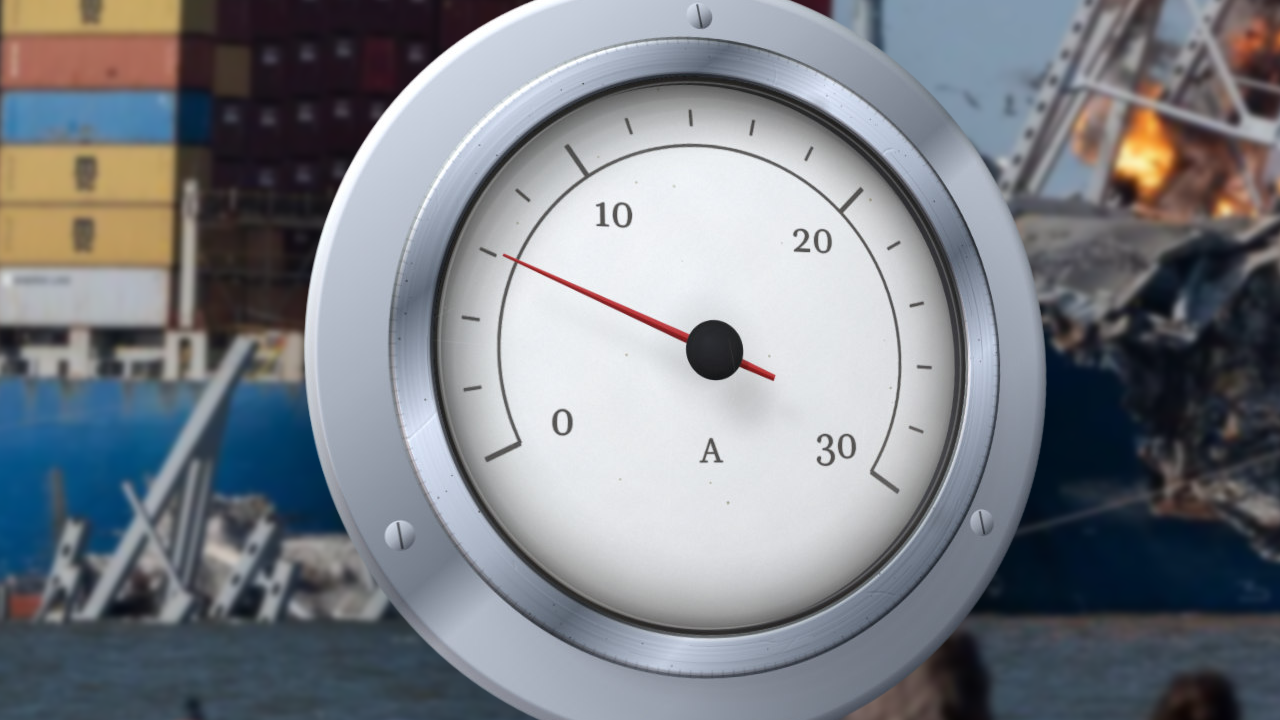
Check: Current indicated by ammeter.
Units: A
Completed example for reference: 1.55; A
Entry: 6; A
